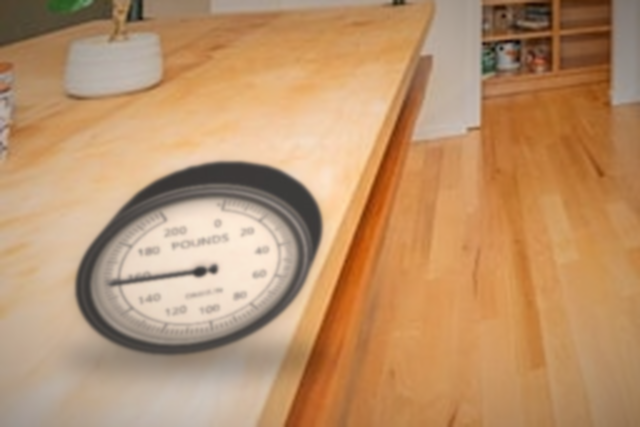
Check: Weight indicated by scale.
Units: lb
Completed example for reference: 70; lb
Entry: 160; lb
